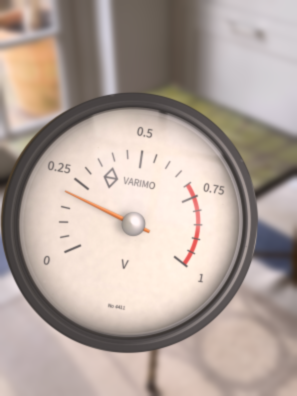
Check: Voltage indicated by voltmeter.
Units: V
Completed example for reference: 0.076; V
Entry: 0.2; V
